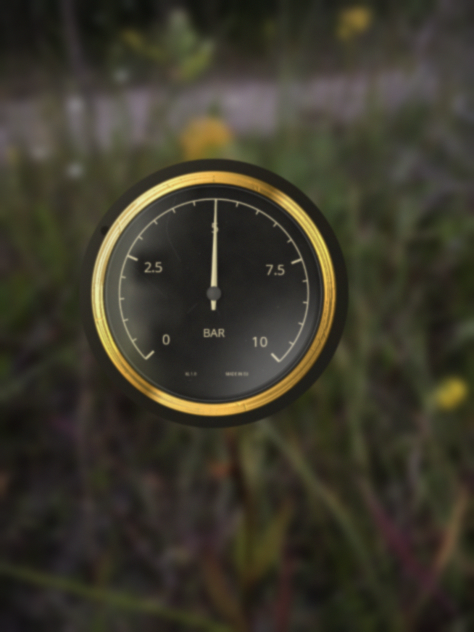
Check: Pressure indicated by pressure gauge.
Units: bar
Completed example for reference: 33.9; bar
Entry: 5; bar
